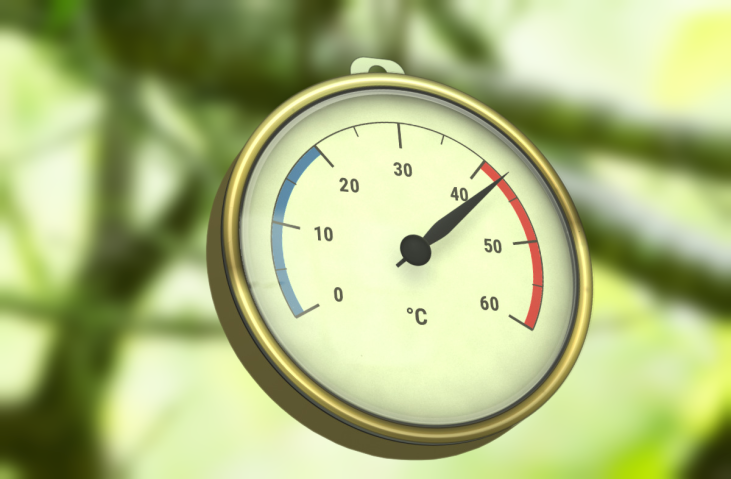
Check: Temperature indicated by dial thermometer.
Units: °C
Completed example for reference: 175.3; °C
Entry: 42.5; °C
